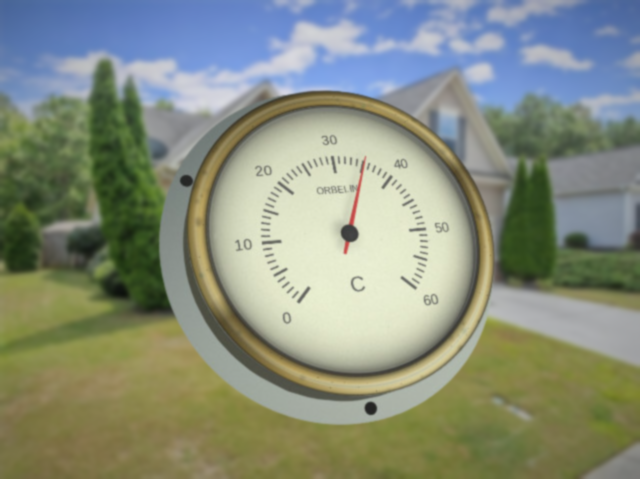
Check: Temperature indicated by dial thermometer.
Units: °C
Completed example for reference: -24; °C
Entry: 35; °C
